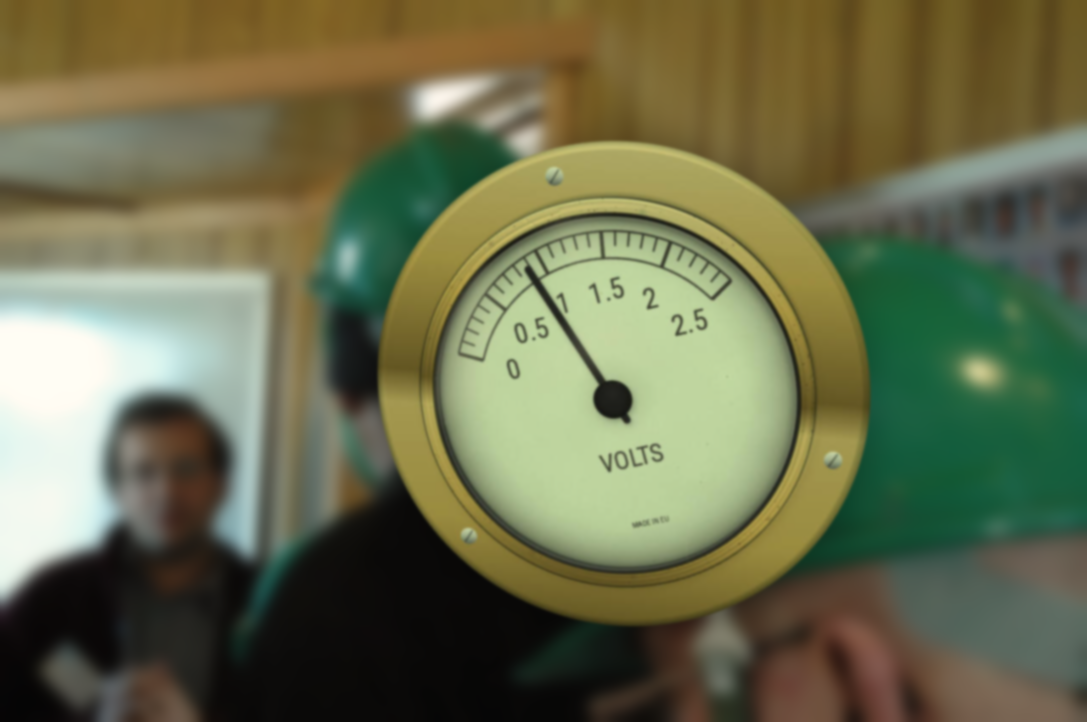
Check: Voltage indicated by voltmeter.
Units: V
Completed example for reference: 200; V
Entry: 0.9; V
